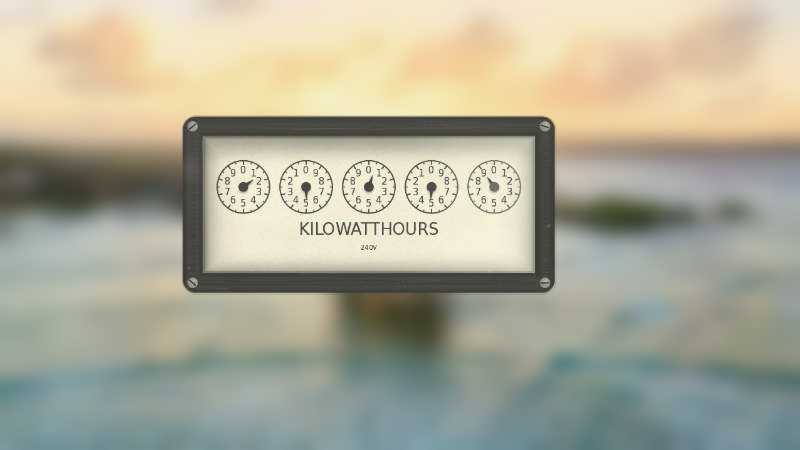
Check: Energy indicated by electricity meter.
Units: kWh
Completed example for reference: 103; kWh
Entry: 15049; kWh
